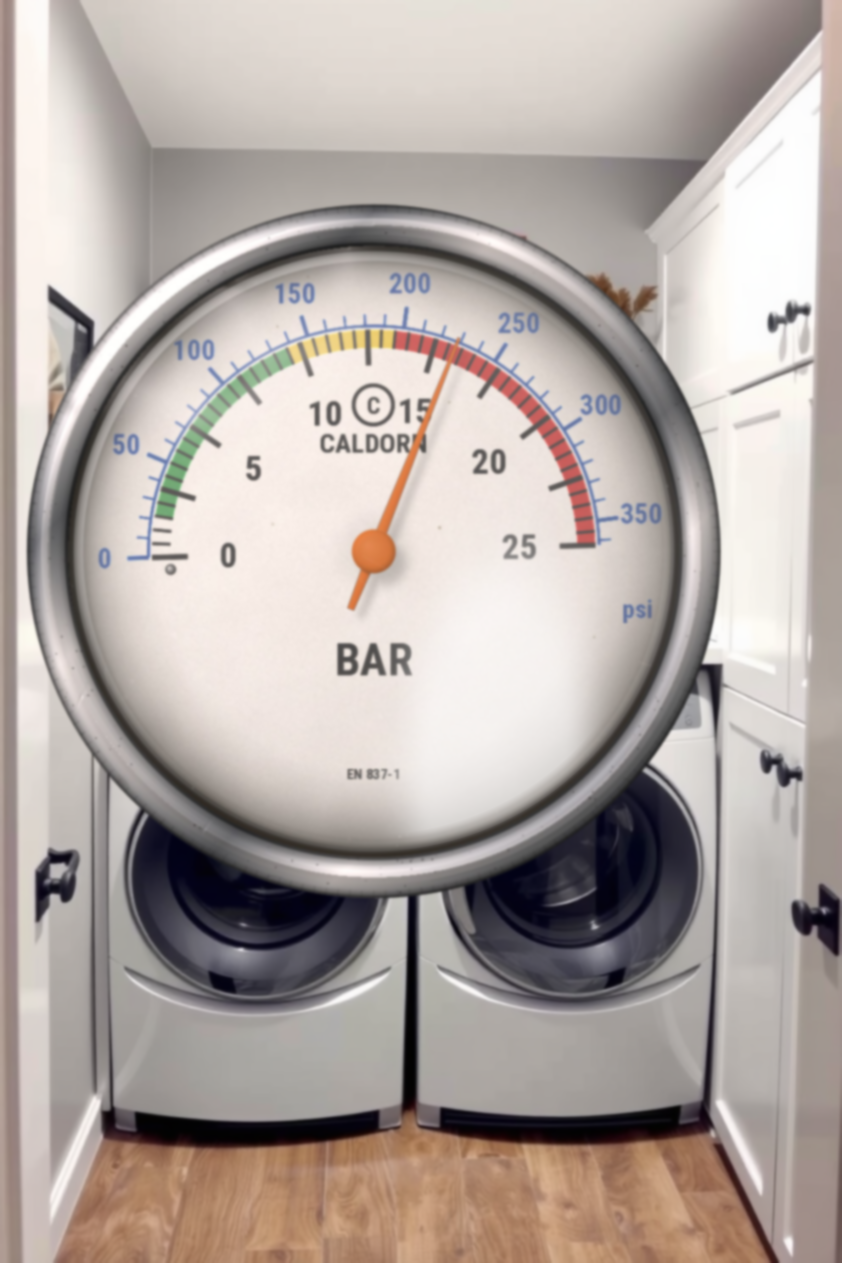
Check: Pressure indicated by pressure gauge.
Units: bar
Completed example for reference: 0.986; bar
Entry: 15.75; bar
